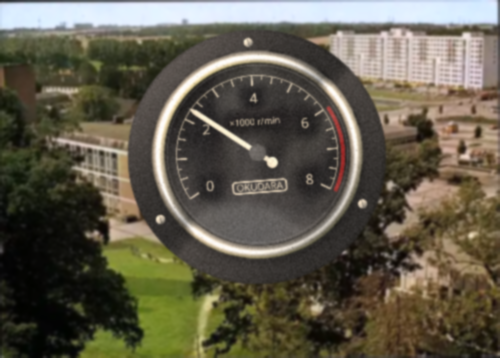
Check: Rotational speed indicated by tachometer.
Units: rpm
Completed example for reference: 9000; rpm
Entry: 2250; rpm
